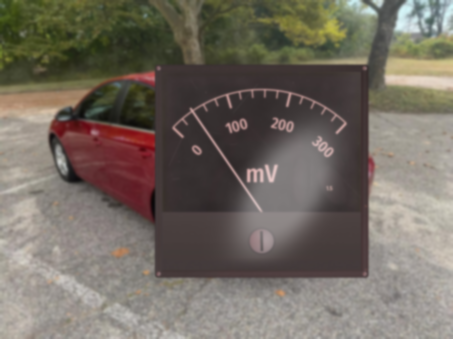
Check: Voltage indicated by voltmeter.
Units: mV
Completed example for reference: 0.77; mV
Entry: 40; mV
